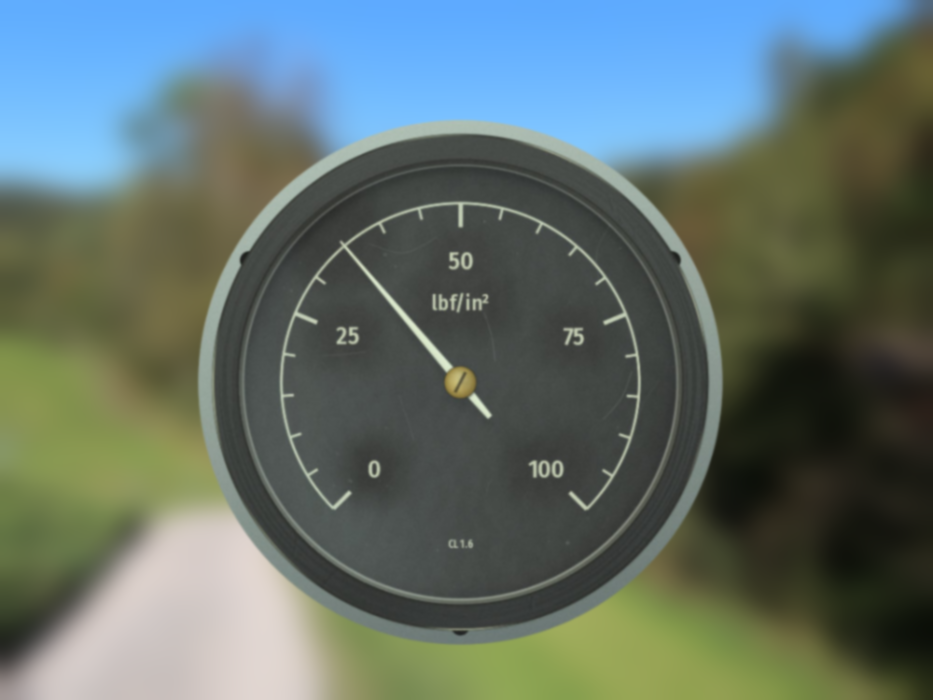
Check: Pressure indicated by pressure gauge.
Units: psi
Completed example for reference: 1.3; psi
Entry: 35; psi
